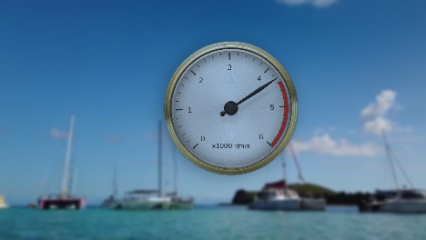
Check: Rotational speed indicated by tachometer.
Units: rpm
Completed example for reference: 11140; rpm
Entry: 4300; rpm
